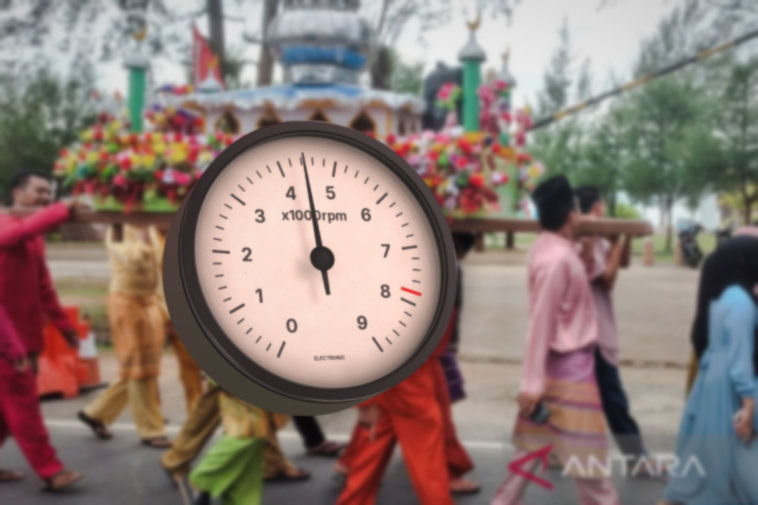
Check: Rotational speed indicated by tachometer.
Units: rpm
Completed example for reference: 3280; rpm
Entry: 4400; rpm
